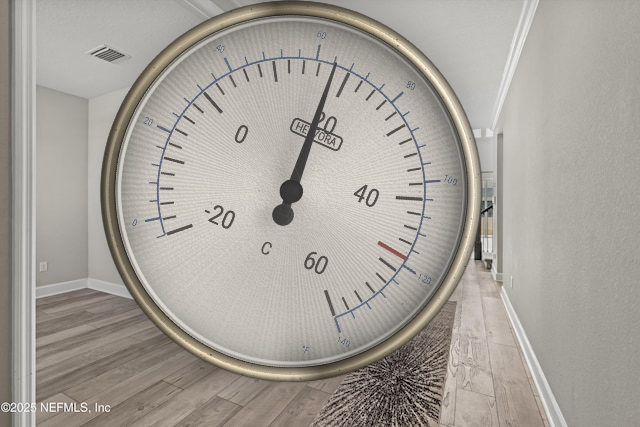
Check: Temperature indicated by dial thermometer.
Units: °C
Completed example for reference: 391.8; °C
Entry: 18; °C
